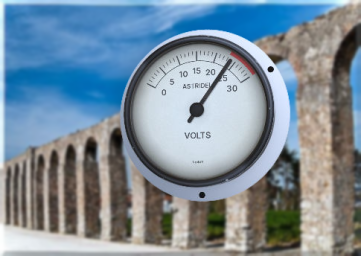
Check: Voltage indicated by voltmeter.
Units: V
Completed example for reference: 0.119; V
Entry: 24; V
